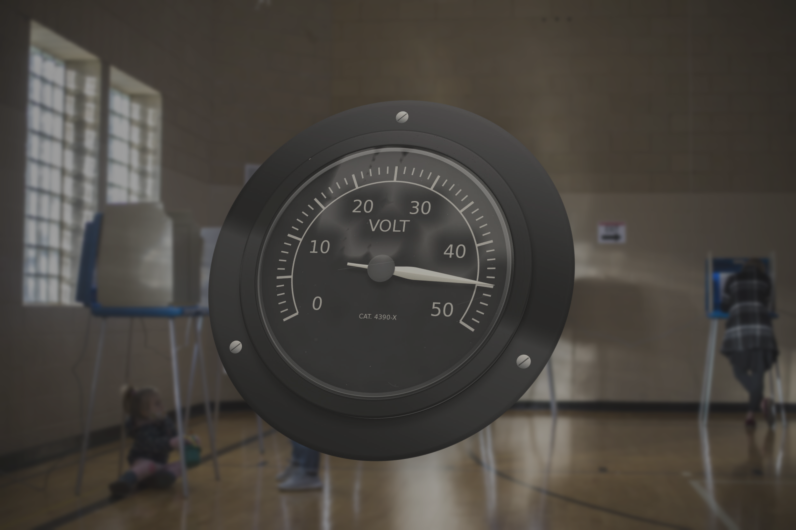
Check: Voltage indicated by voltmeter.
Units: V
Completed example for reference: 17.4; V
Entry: 45; V
